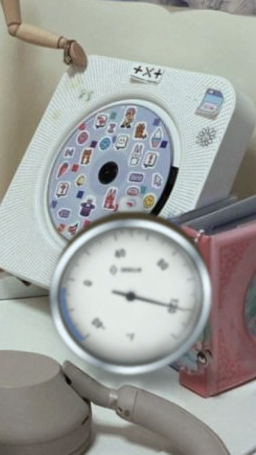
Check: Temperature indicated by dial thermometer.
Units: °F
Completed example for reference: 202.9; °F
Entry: 120; °F
